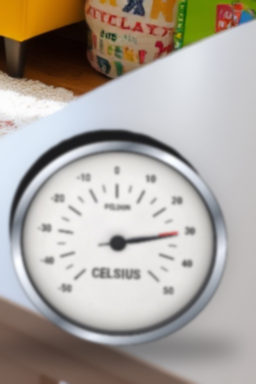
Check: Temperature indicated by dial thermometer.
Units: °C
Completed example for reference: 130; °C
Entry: 30; °C
